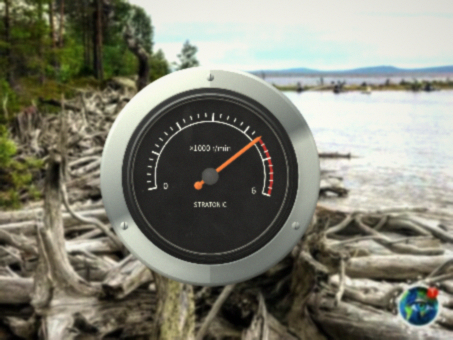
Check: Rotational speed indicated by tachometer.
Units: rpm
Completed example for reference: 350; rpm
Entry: 4400; rpm
